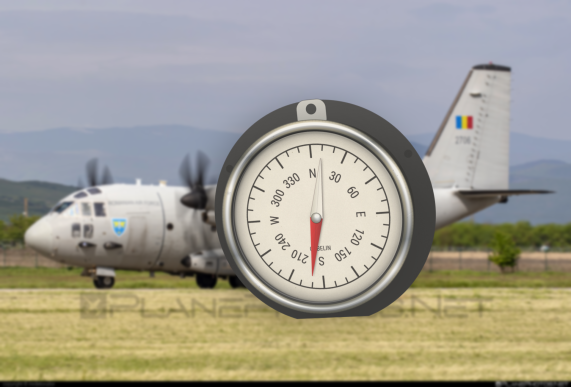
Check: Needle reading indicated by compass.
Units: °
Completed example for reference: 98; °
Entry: 190; °
